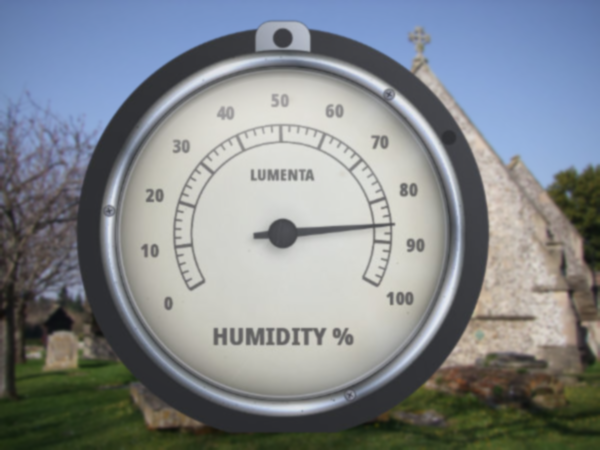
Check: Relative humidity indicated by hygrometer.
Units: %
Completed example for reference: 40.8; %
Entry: 86; %
